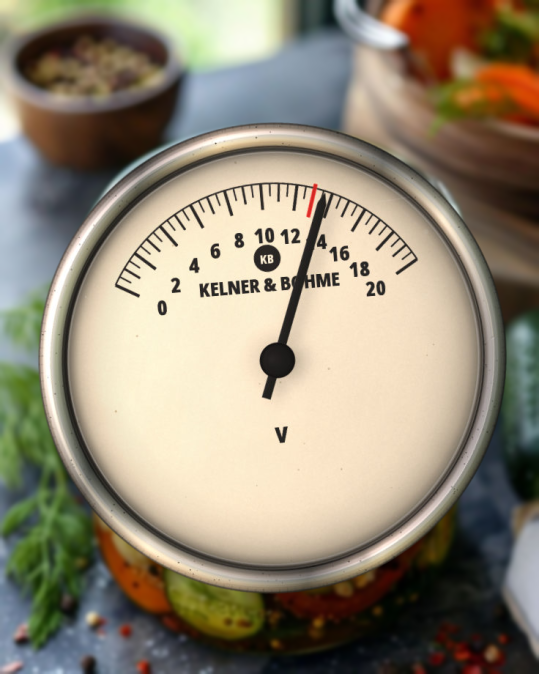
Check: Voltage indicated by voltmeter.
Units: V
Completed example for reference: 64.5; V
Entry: 13.5; V
